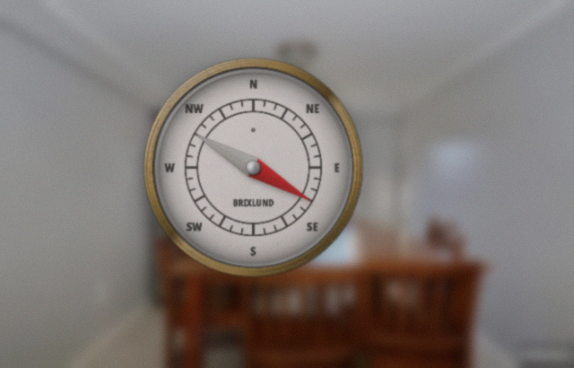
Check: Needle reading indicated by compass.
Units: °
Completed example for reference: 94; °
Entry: 120; °
